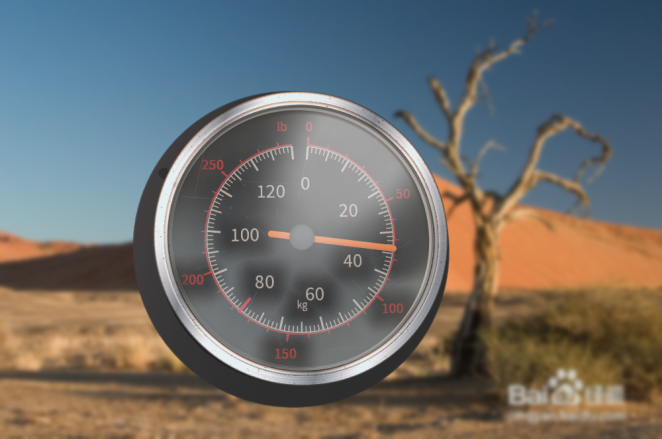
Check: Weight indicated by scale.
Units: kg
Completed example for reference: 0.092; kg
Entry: 34; kg
